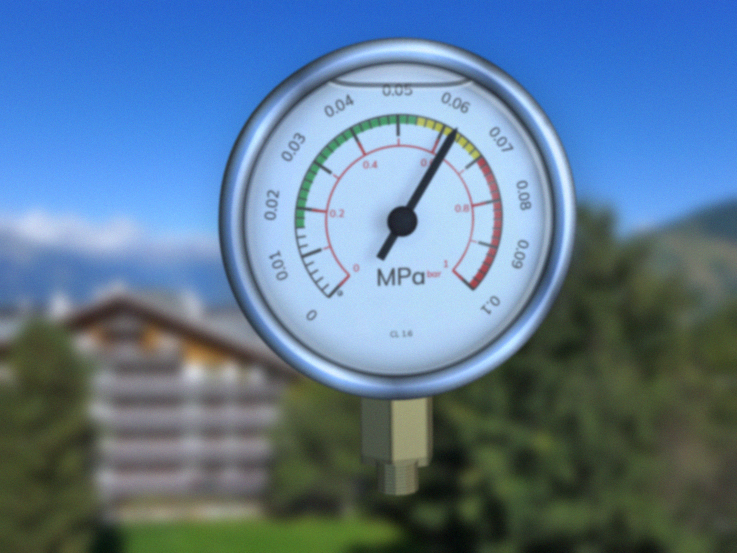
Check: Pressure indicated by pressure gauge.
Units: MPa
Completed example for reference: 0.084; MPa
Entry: 0.062; MPa
